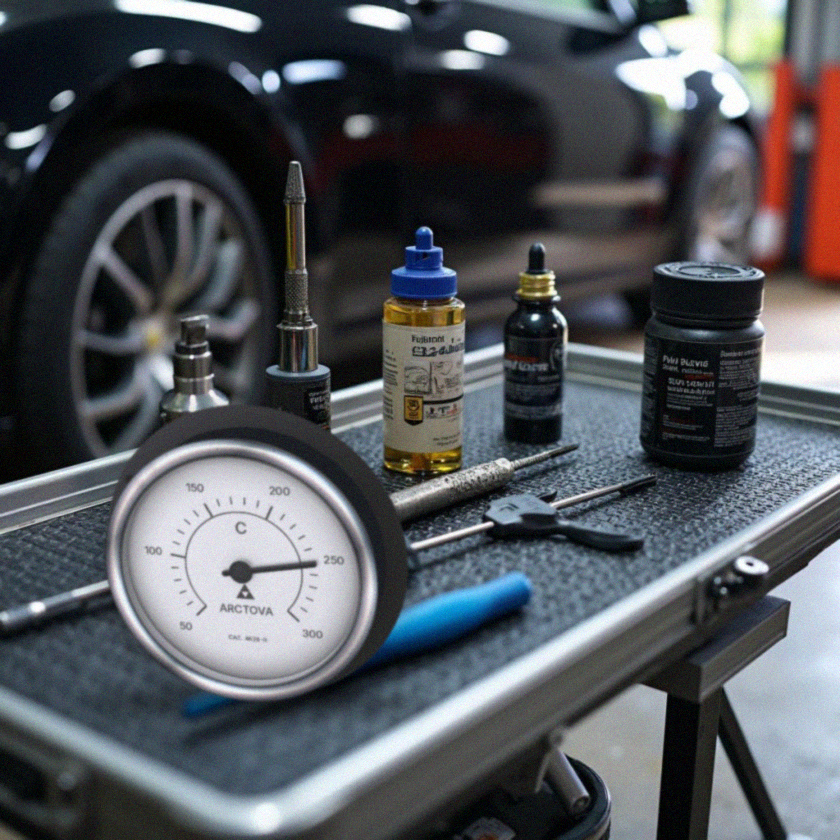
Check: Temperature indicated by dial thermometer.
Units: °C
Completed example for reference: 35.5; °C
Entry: 250; °C
